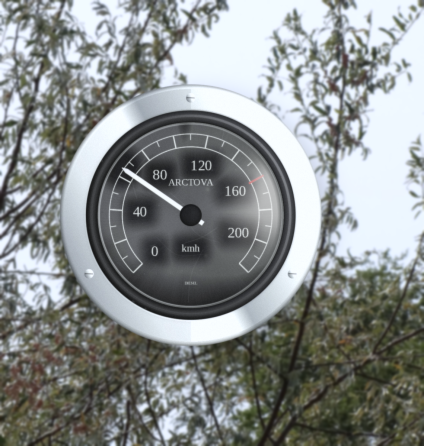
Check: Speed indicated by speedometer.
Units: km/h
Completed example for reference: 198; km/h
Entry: 65; km/h
